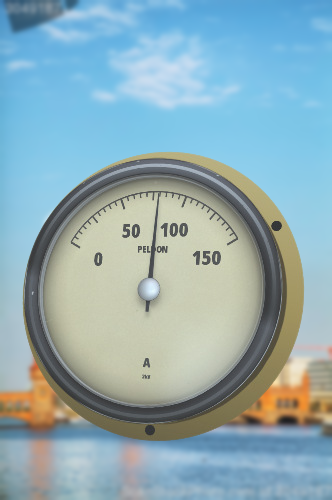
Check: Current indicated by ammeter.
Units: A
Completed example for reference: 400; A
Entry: 80; A
